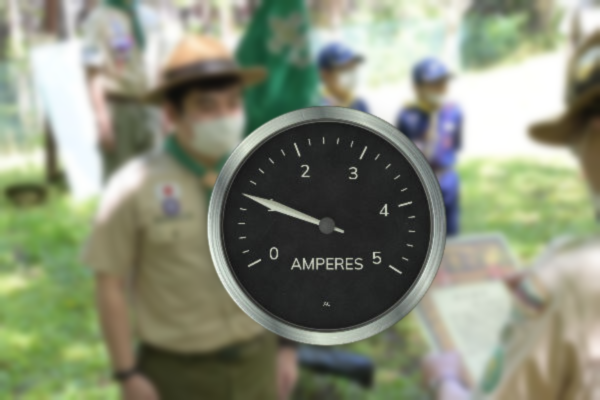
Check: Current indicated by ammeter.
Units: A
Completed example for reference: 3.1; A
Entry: 1; A
